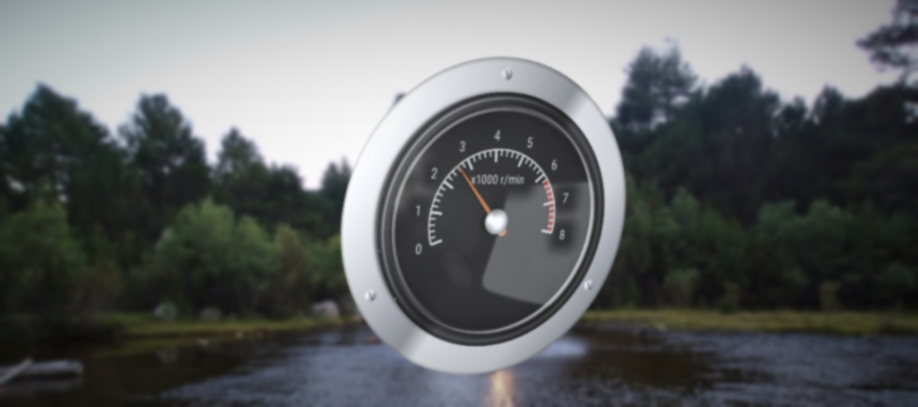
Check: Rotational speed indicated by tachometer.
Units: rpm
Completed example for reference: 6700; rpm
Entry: 2600; rpm
